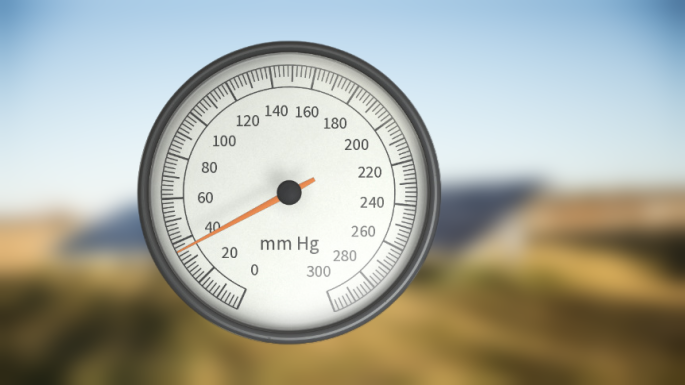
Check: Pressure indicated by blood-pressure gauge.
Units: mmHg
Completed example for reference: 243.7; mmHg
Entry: 36; mmHg
